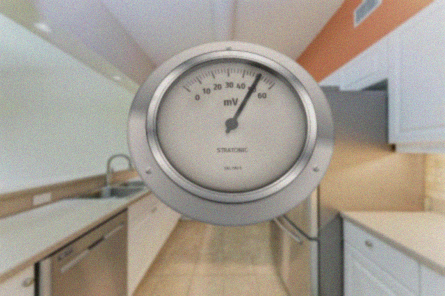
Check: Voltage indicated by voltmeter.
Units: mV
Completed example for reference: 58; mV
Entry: 50; mV
